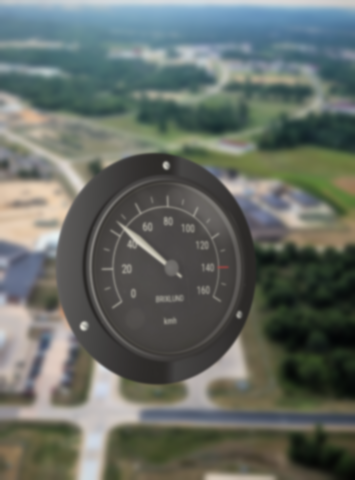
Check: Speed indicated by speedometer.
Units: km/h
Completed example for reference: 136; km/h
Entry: 45; km/h
